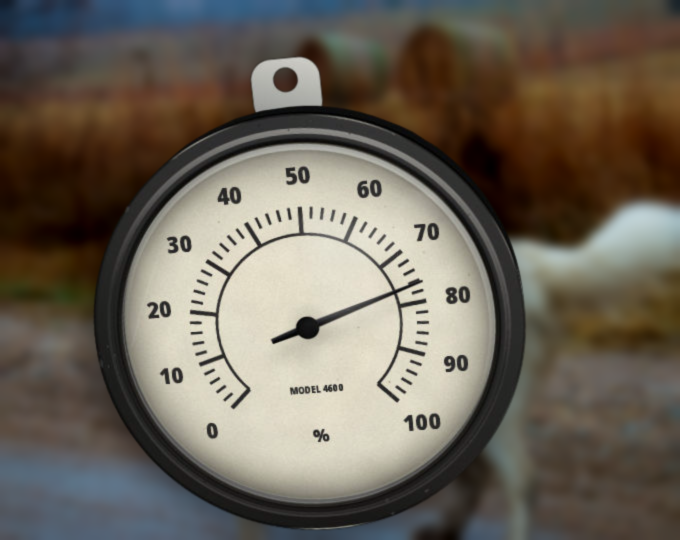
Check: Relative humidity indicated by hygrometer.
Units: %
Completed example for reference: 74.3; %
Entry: 76; %
